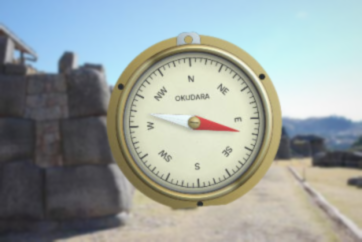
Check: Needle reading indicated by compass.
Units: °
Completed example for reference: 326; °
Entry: 105; °
